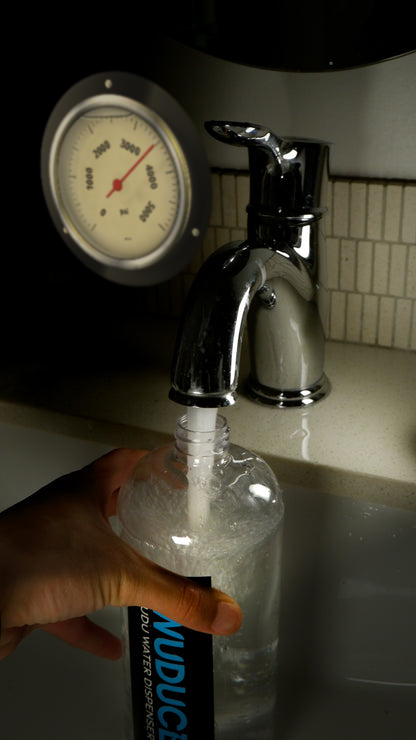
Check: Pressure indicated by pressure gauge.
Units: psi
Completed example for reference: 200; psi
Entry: 3500; psi
